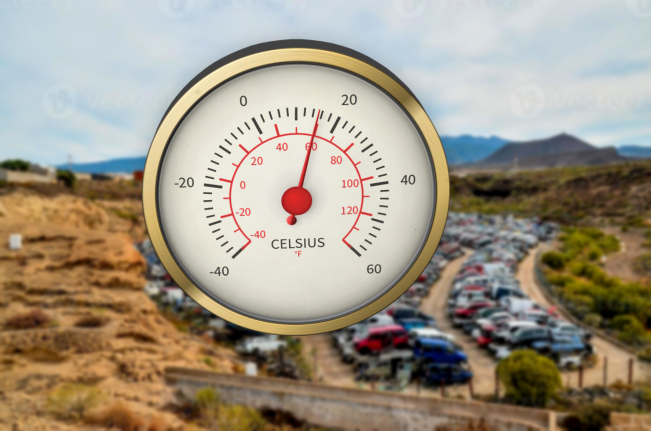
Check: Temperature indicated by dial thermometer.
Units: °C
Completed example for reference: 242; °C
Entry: 15; °C
